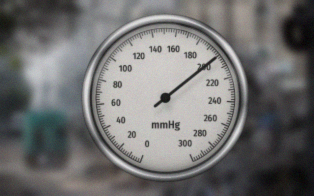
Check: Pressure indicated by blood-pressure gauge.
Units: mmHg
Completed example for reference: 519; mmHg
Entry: 200; mmHg
